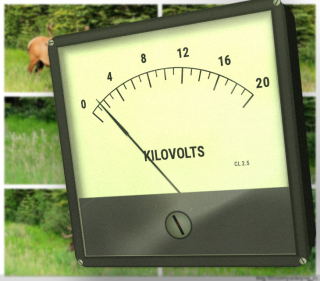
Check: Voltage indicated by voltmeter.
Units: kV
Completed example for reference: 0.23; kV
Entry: 1.5; kV
